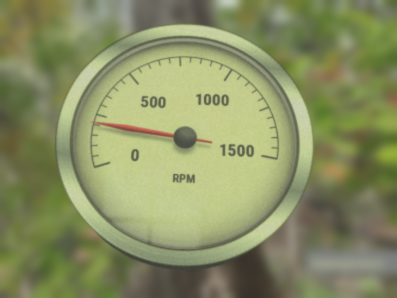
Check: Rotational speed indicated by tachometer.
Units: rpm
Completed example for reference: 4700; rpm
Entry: 200; rpm
